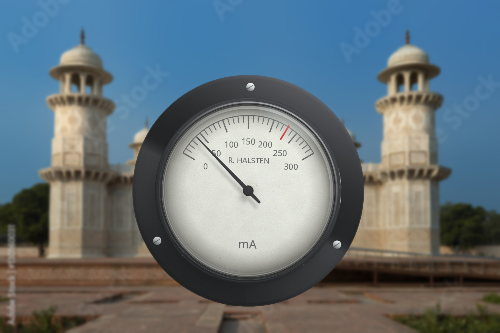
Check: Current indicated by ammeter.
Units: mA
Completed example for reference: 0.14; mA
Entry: 40; mA
